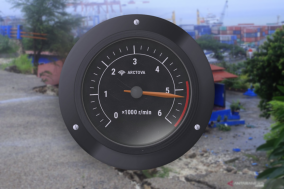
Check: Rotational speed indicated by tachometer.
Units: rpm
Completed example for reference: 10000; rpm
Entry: 5200; rpm
